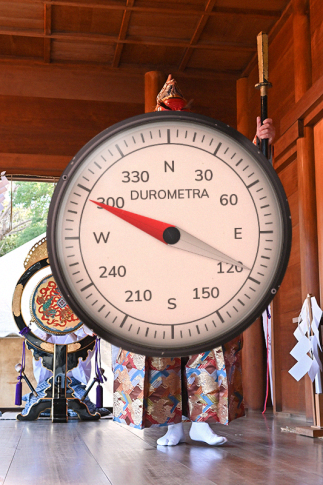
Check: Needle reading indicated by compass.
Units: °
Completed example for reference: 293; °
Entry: 295; °
